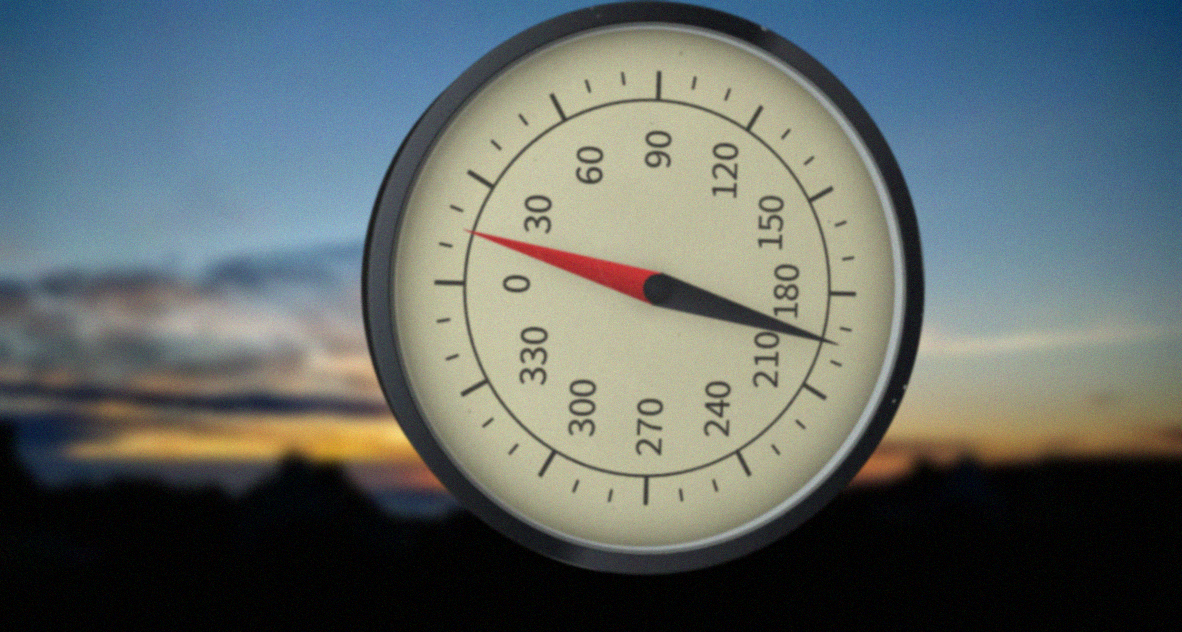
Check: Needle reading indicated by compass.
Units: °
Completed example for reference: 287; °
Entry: 15; °
